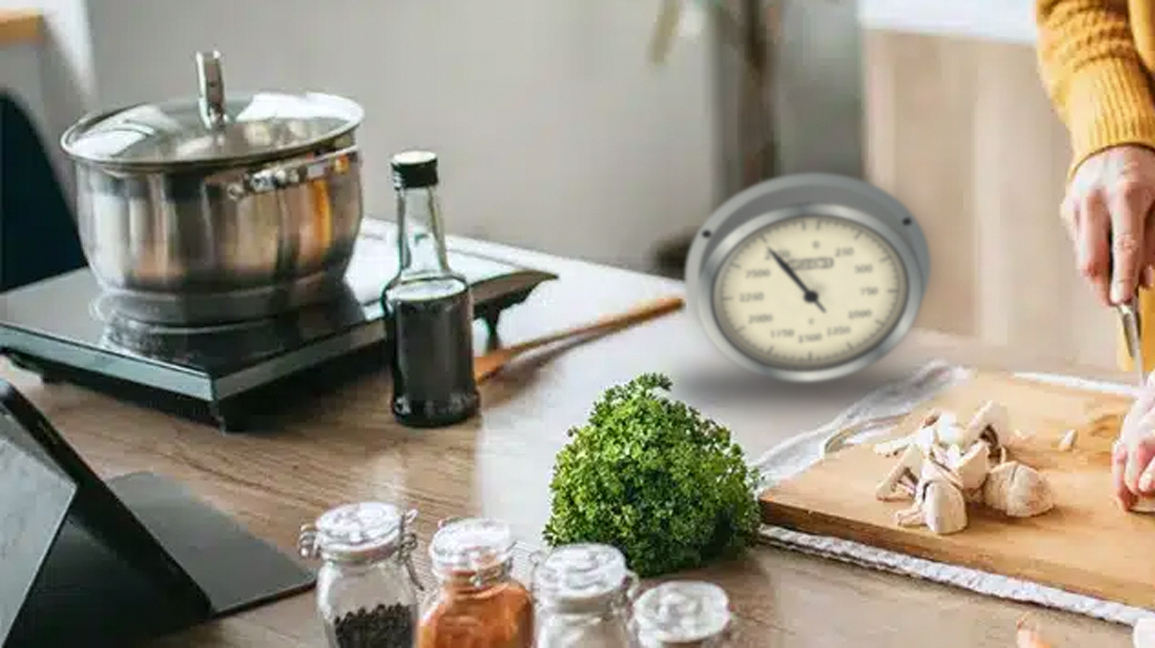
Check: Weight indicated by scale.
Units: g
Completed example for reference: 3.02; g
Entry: 2750; g
